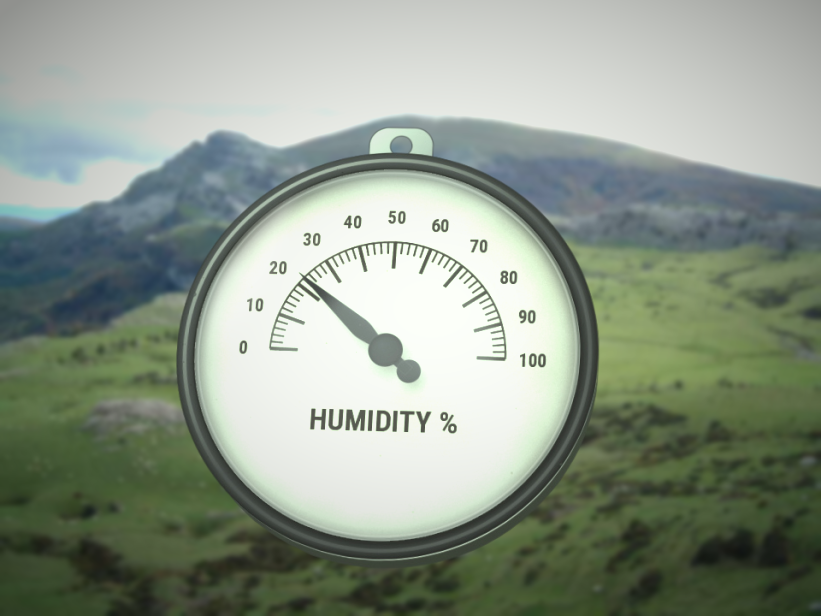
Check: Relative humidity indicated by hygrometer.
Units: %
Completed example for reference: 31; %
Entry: 22; %
